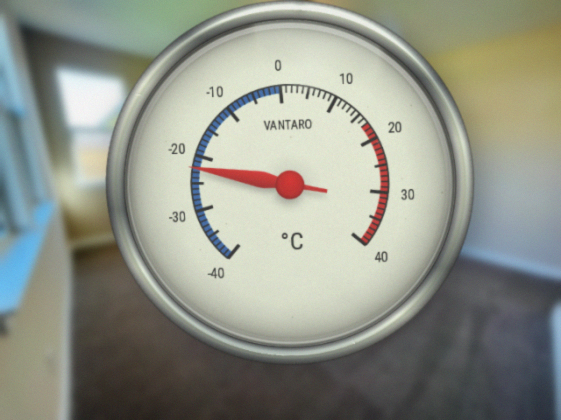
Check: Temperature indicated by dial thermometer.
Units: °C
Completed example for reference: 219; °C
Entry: -22; °C
